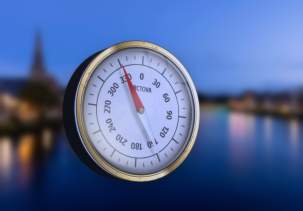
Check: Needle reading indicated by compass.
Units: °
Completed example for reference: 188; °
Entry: 330; °
